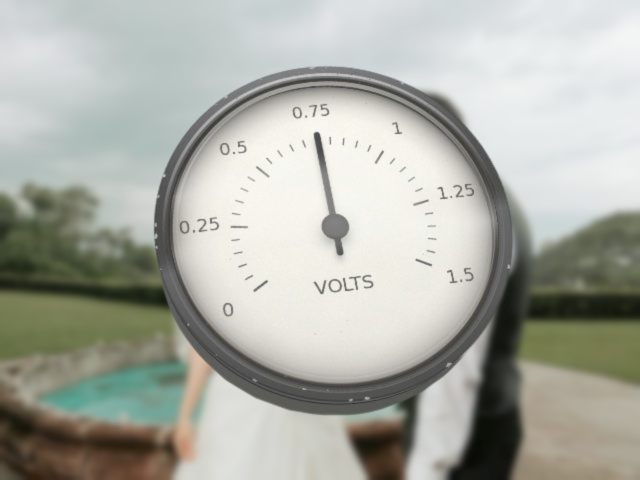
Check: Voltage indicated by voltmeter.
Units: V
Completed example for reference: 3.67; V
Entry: 0.75; V
